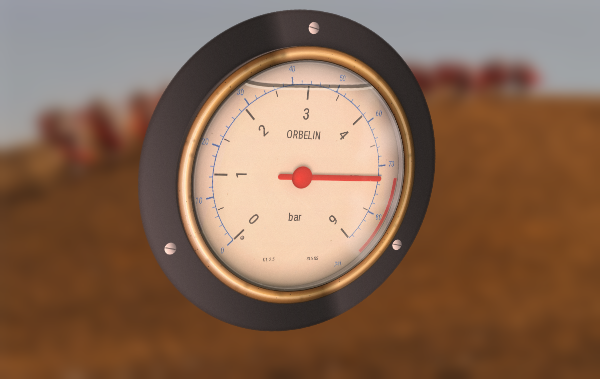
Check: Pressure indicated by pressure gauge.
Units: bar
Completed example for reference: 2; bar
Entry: 5; bar
